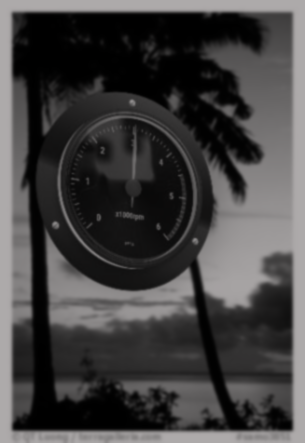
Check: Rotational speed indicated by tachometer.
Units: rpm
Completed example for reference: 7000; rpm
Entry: 3000; rpm
